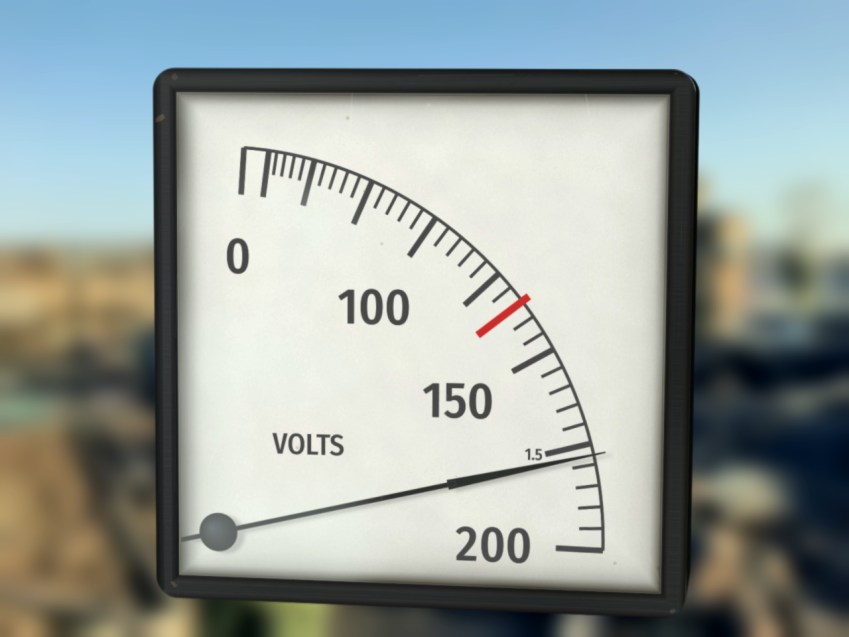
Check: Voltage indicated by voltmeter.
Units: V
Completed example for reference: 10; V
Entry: 177.5; V
